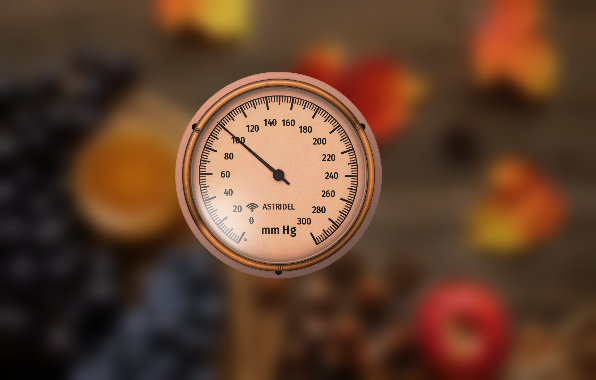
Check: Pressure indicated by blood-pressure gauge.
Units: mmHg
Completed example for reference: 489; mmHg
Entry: 100; mmHg
